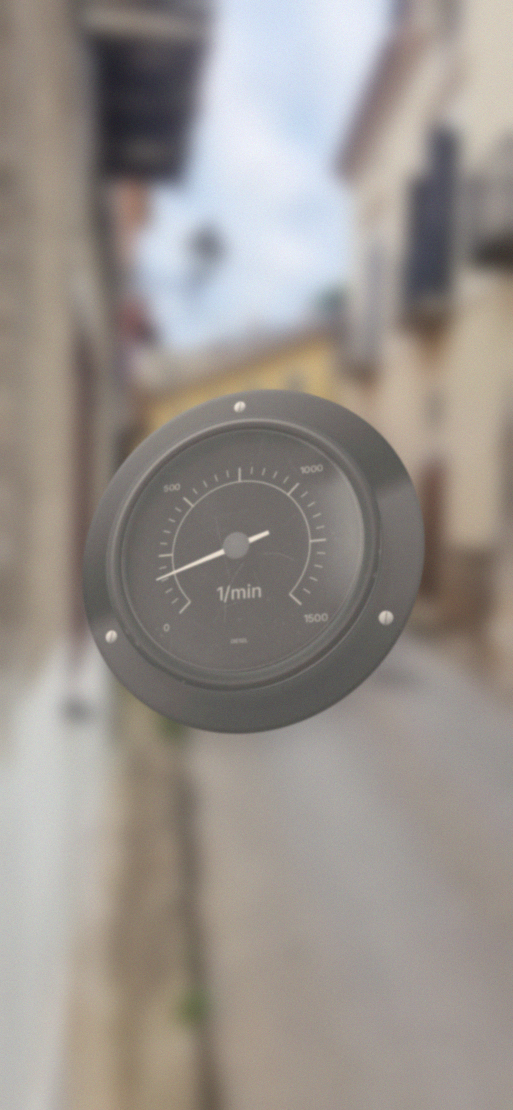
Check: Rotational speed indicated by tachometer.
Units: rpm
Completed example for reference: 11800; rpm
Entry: 150; rpm
